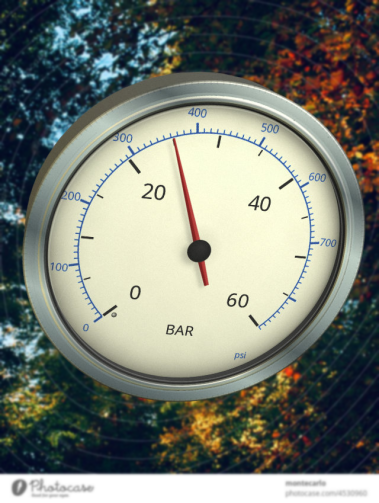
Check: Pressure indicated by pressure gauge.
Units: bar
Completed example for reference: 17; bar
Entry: 25; bar
